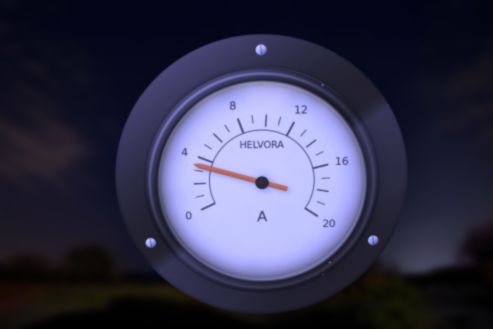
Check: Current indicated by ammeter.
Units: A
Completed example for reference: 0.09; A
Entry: 3.5; A
